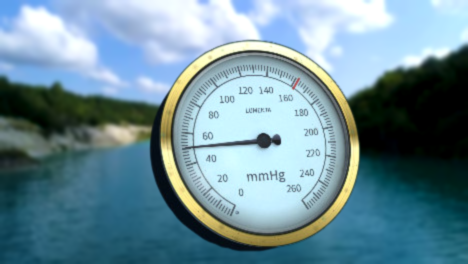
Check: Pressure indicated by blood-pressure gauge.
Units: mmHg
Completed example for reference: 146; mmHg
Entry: 50; mmHg
